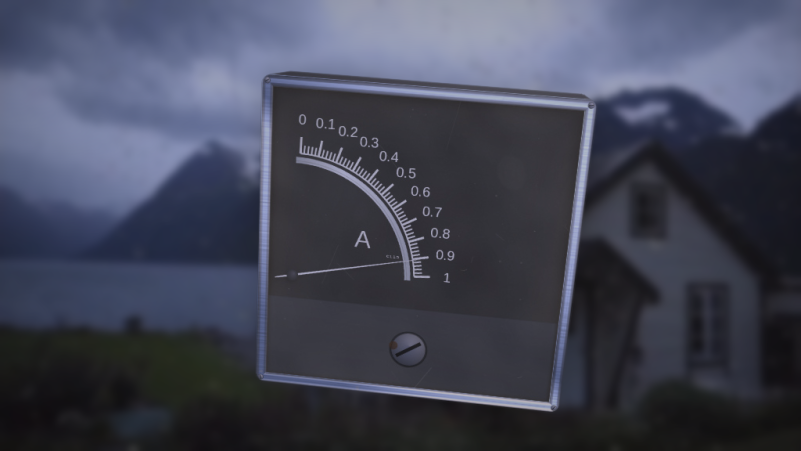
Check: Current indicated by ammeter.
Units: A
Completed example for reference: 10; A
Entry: 0.9; A
